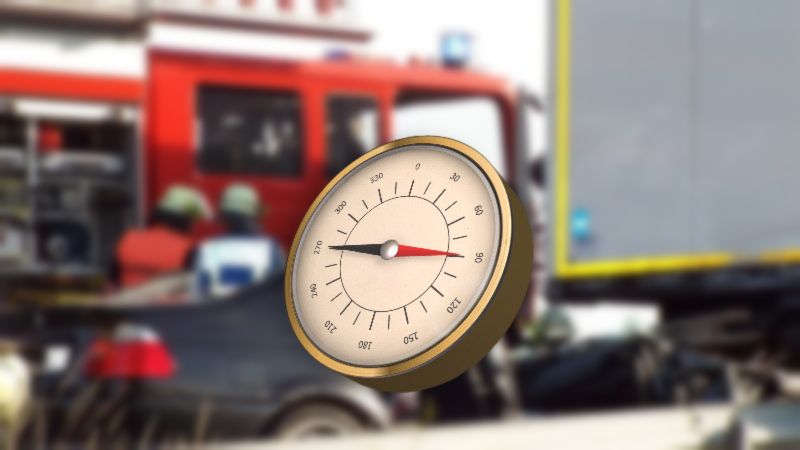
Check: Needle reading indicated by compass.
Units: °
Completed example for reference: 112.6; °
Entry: 90; °
